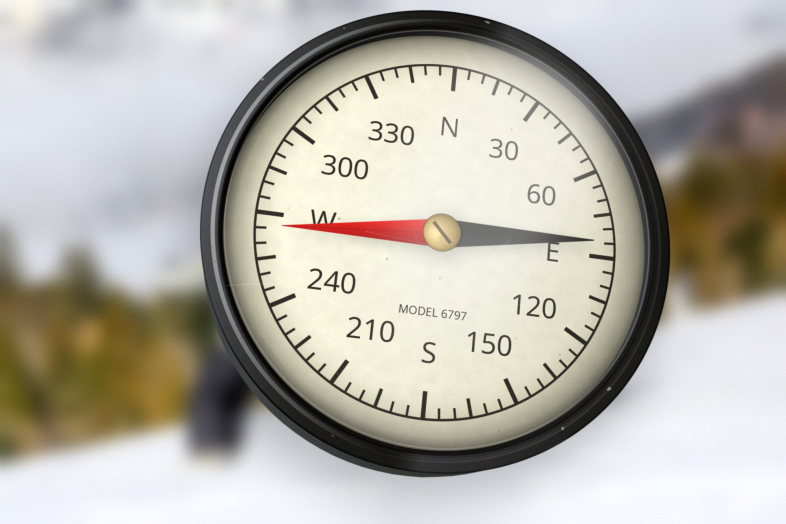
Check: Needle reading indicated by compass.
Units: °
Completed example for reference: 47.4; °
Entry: 265; °
